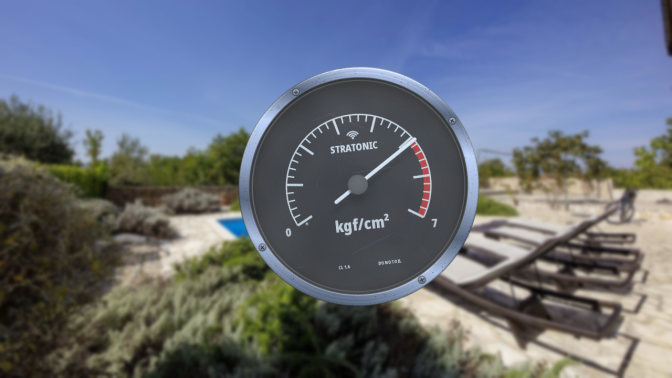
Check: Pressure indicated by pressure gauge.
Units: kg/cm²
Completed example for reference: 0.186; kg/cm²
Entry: 5.1; kg/cm²
